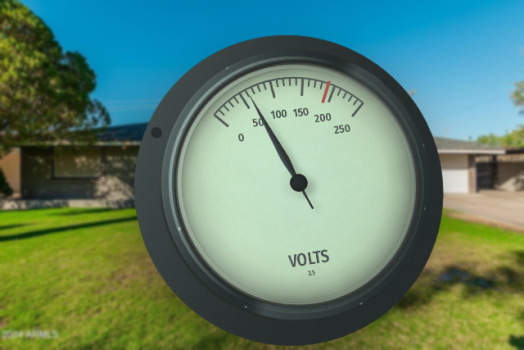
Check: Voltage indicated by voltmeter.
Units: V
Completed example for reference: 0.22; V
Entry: 60; V
